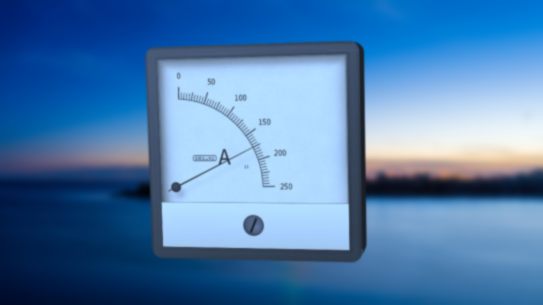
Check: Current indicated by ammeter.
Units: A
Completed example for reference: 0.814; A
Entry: 175; A
